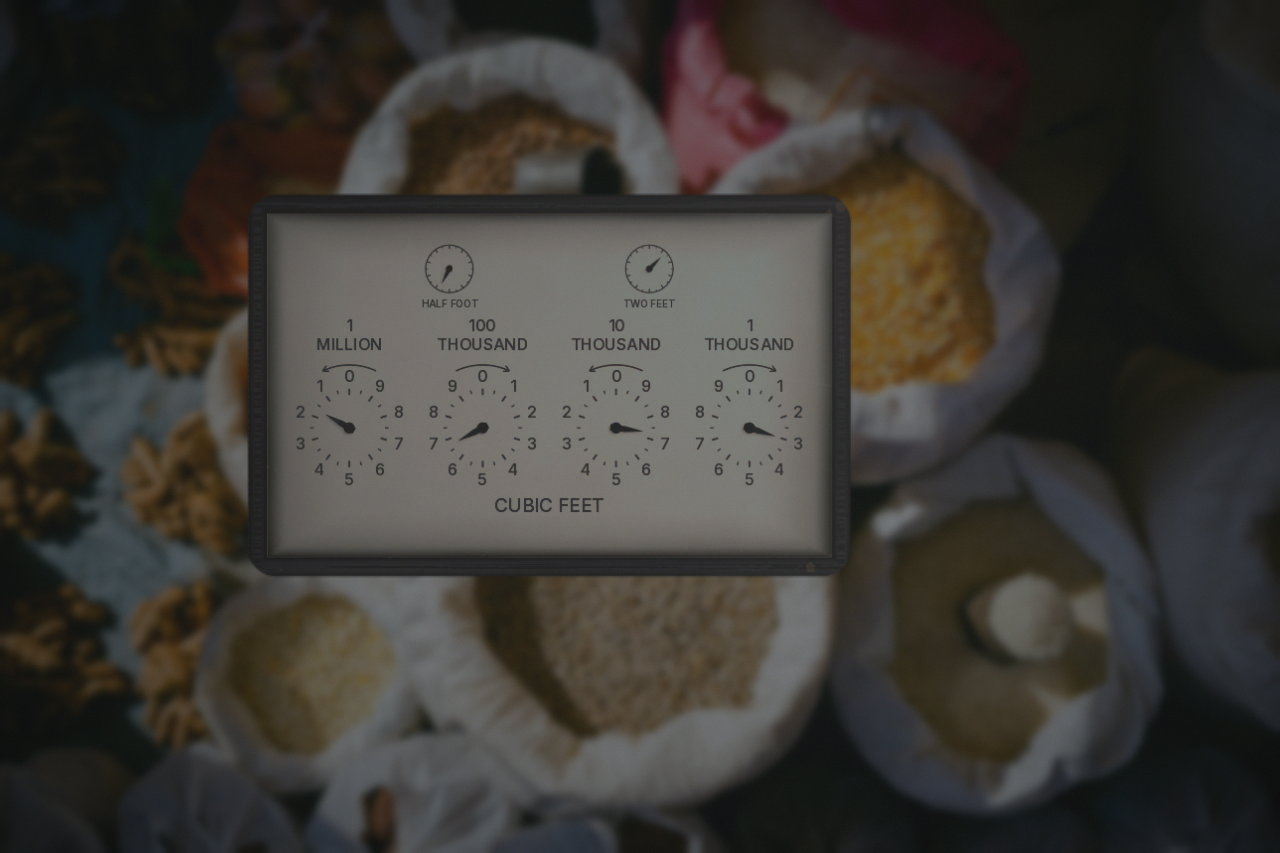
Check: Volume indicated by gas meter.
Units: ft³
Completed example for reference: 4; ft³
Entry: 167300; ft³
